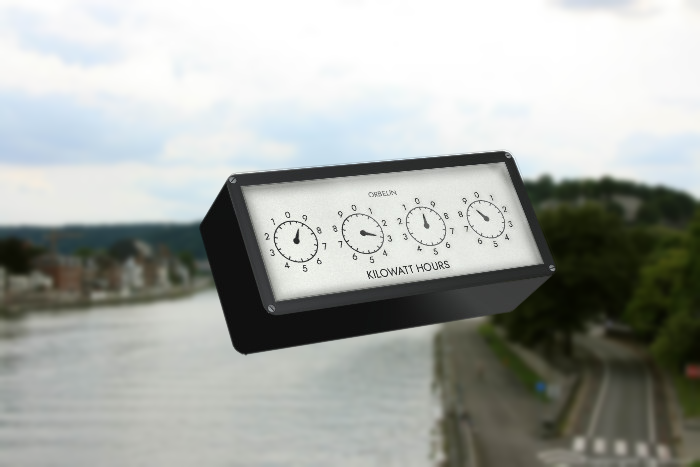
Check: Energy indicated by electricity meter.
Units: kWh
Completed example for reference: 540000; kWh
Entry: 9299; kWh
